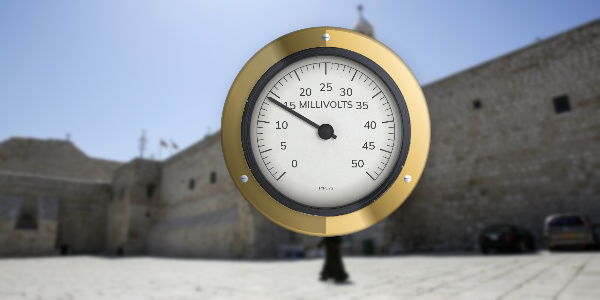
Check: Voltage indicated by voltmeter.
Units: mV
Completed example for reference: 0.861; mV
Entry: 14; mV
